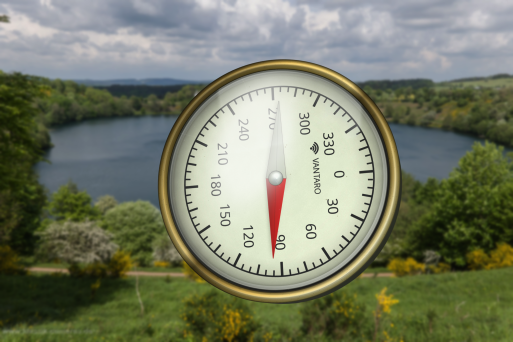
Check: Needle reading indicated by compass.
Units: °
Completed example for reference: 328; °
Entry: 95; °
